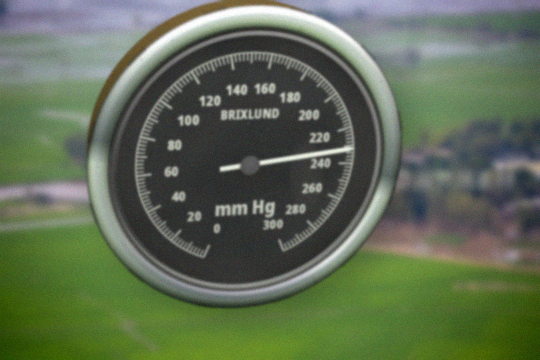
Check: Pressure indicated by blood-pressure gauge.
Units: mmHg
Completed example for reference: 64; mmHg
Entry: 230; mmHg
